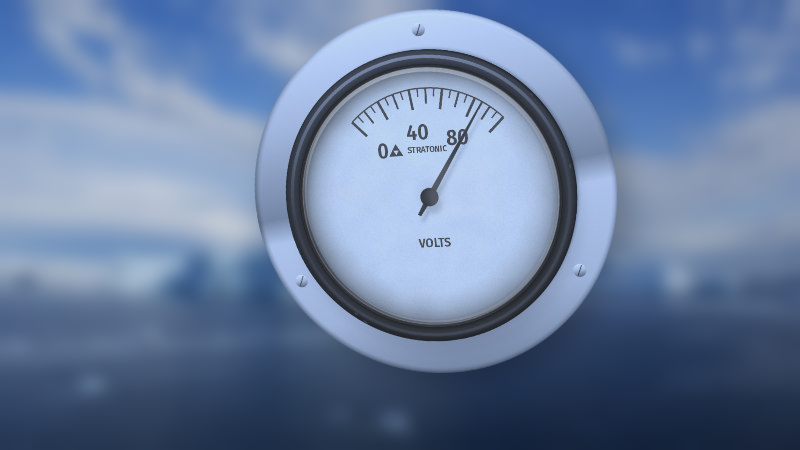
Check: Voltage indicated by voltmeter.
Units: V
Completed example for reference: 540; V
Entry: 85; V
